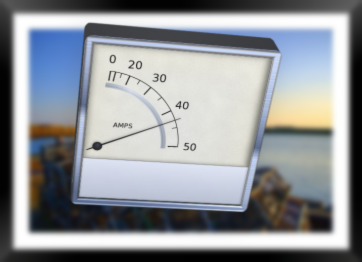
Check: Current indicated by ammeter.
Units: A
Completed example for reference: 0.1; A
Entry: 42.5; A
